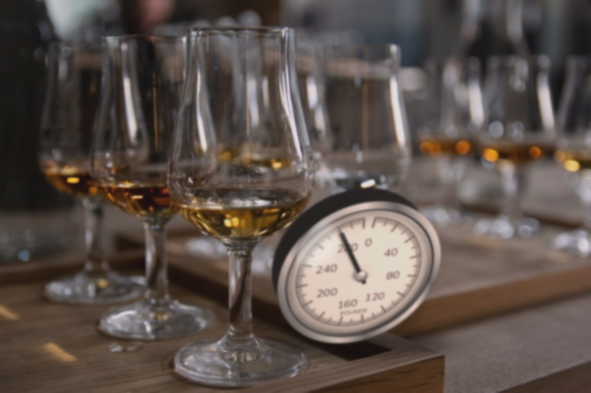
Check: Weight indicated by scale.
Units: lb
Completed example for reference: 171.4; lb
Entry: 280; lb
